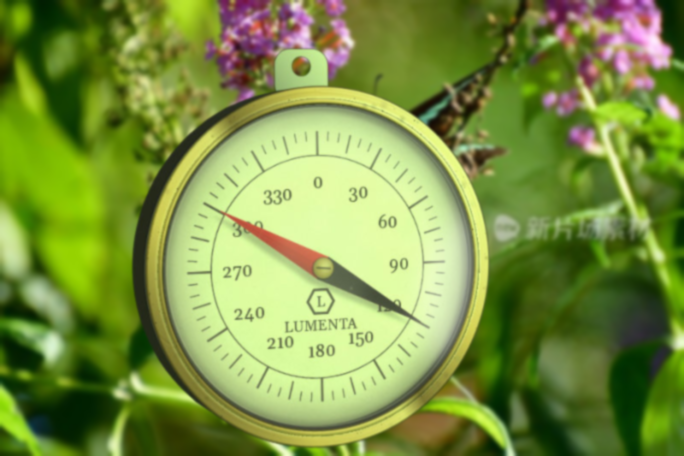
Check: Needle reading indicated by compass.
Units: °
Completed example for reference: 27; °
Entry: 300; °
